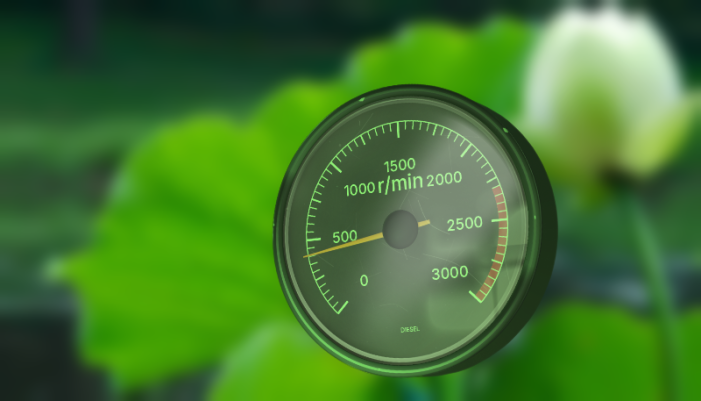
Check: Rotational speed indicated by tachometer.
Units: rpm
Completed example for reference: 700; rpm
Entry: 400; rpm
